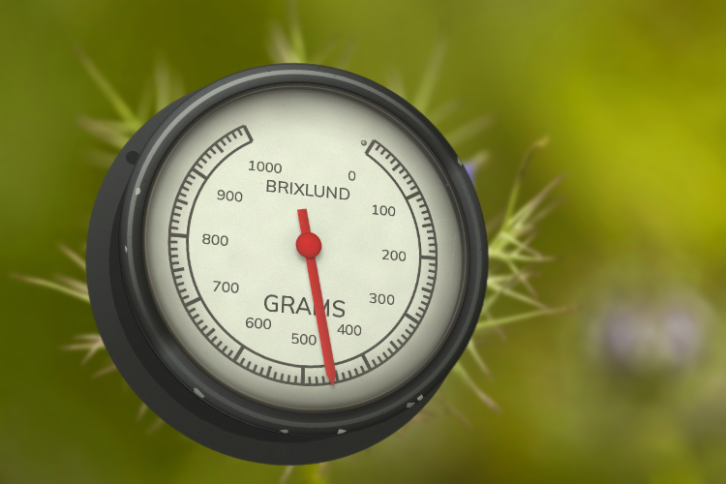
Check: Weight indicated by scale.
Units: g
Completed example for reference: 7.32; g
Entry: 460; g
